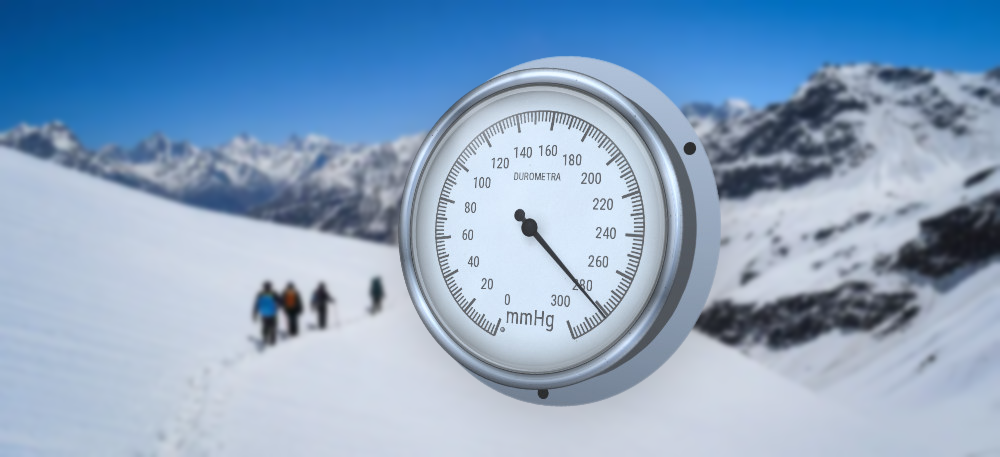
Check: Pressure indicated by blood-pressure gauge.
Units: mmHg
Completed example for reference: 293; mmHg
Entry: 280; mmHg
